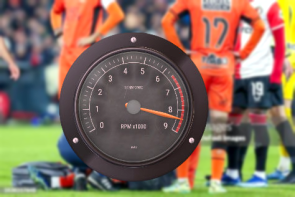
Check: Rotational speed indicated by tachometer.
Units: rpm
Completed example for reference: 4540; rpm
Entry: 8400; rpm
